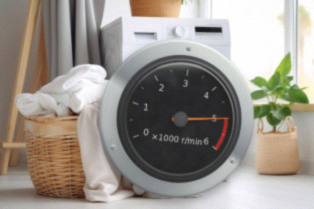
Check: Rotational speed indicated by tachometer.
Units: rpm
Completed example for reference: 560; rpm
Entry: 5000; rpm
